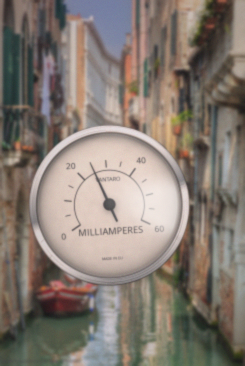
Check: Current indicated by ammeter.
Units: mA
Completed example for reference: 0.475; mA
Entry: 25; mA
